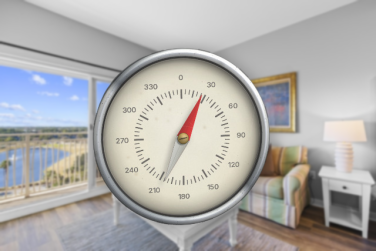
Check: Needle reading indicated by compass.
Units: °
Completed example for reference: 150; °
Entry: 25; °
